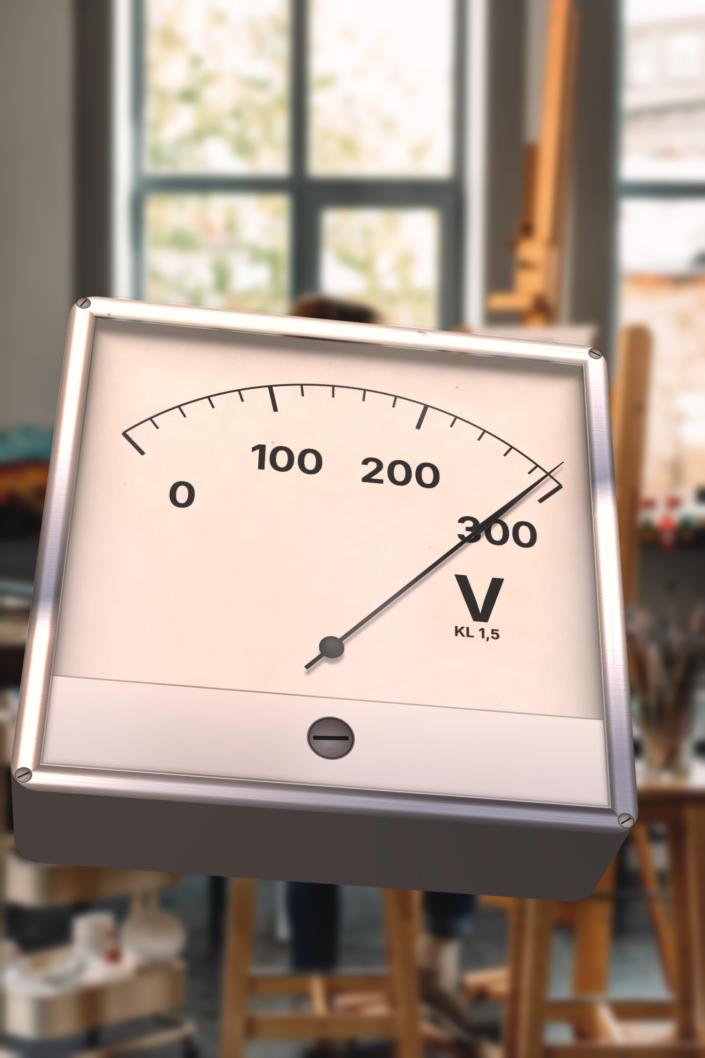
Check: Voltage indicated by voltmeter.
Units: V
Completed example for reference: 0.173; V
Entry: 290; V
